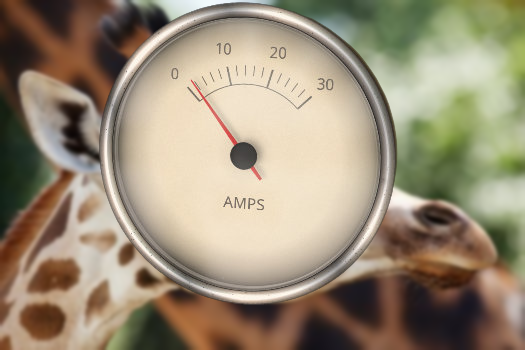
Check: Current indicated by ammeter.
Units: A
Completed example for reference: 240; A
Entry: 2; A
